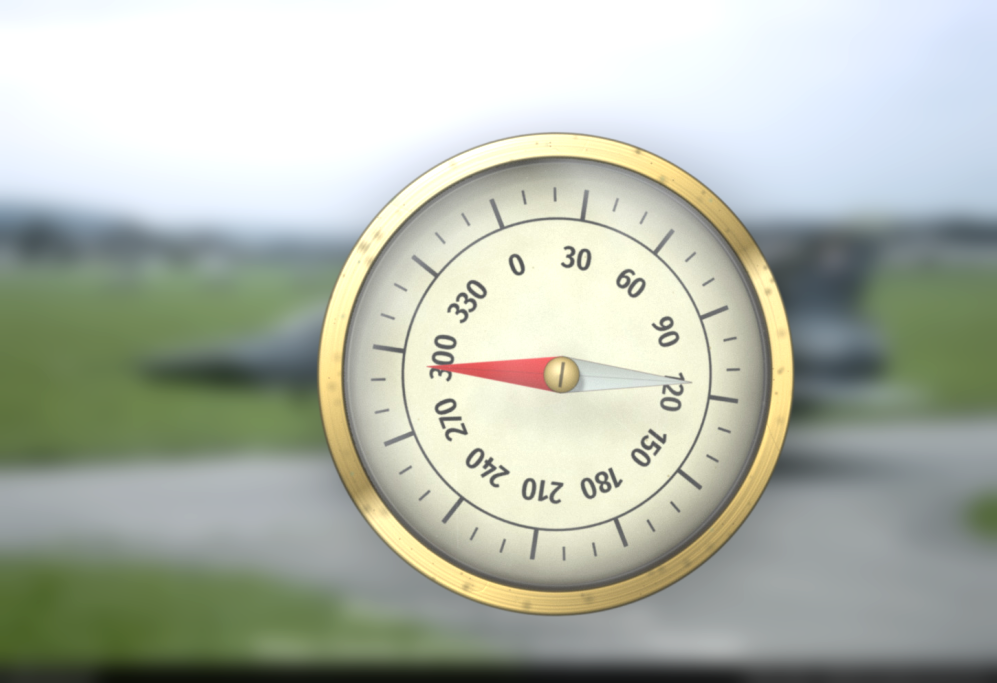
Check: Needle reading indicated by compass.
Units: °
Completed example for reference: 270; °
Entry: 295; °
